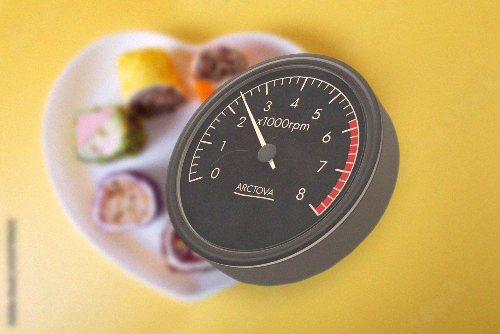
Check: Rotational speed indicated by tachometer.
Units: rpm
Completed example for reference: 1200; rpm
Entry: 2400; rpm
